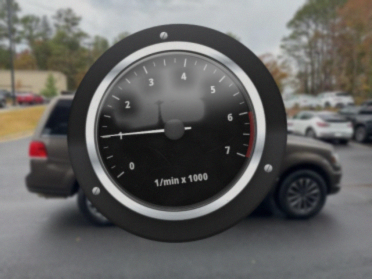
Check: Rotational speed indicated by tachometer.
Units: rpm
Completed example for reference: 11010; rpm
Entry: 1000; rpm
